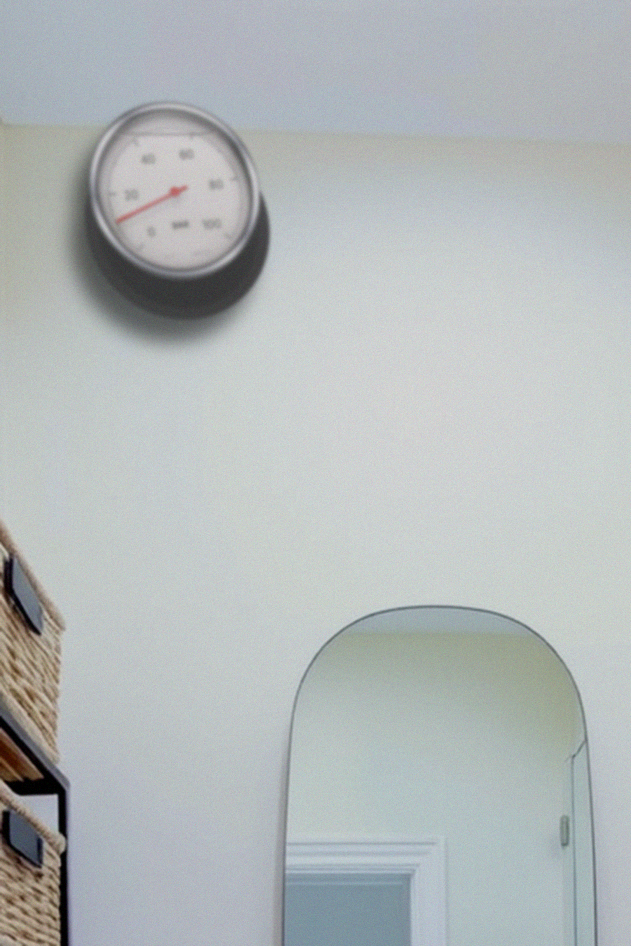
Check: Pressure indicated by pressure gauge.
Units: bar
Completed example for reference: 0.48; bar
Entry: 10; bar
